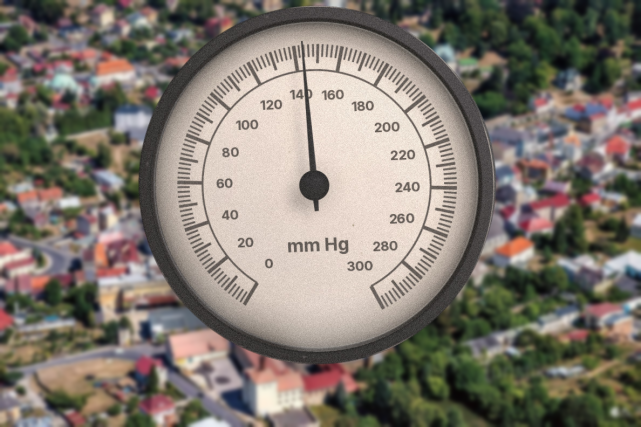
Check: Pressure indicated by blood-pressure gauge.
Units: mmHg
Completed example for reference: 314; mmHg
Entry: 144; mmHg
